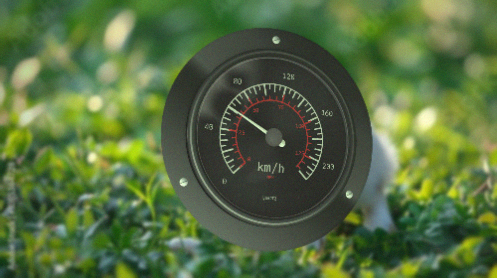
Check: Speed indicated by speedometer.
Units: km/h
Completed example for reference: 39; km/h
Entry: 60; km/h
